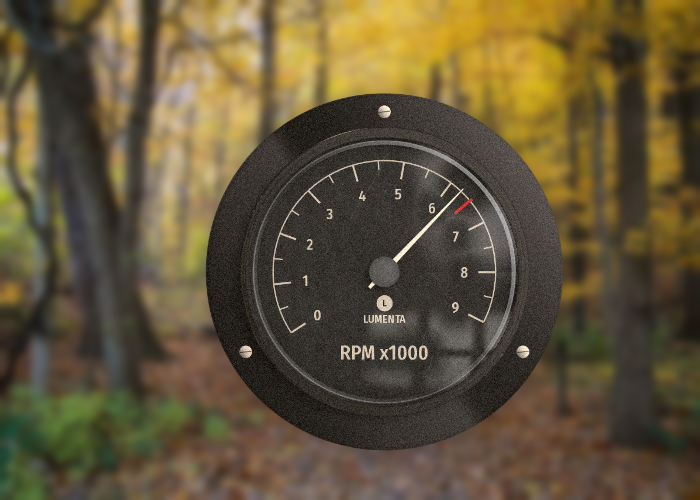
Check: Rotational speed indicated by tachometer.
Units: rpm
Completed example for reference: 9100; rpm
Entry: 6250; rpm
